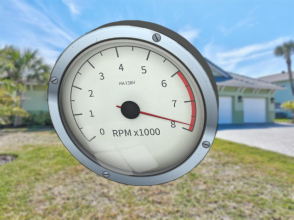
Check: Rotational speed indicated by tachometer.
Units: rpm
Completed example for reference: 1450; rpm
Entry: 7750; rpm
